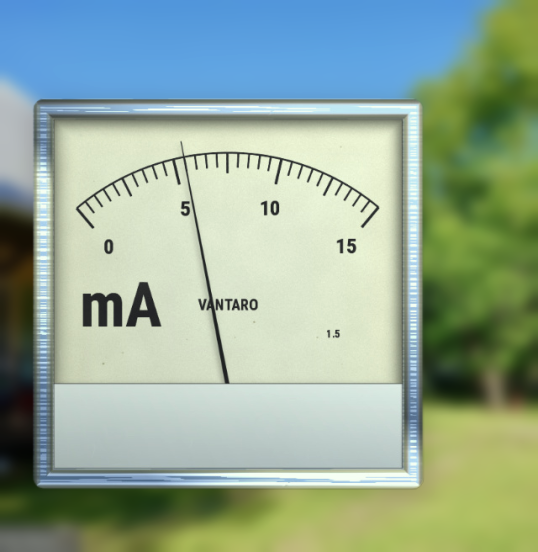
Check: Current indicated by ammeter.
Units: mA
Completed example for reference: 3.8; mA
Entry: 5.5; mA
